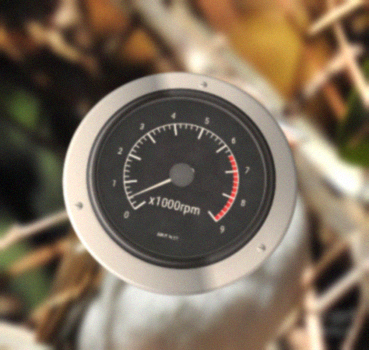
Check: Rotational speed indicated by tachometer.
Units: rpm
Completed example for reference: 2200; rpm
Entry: 400; rpm
